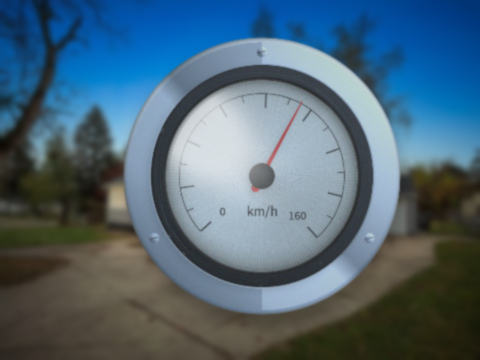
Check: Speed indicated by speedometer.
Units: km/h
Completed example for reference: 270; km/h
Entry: 95; km/h
